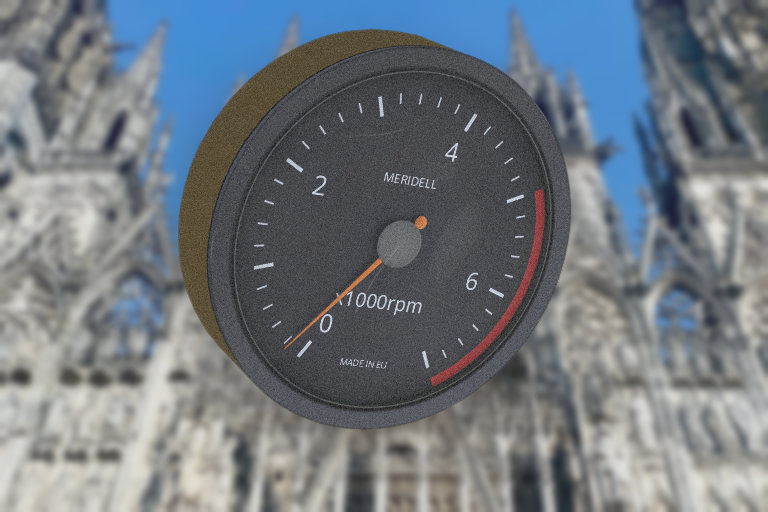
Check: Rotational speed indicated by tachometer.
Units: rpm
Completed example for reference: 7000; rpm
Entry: 200; rpm
